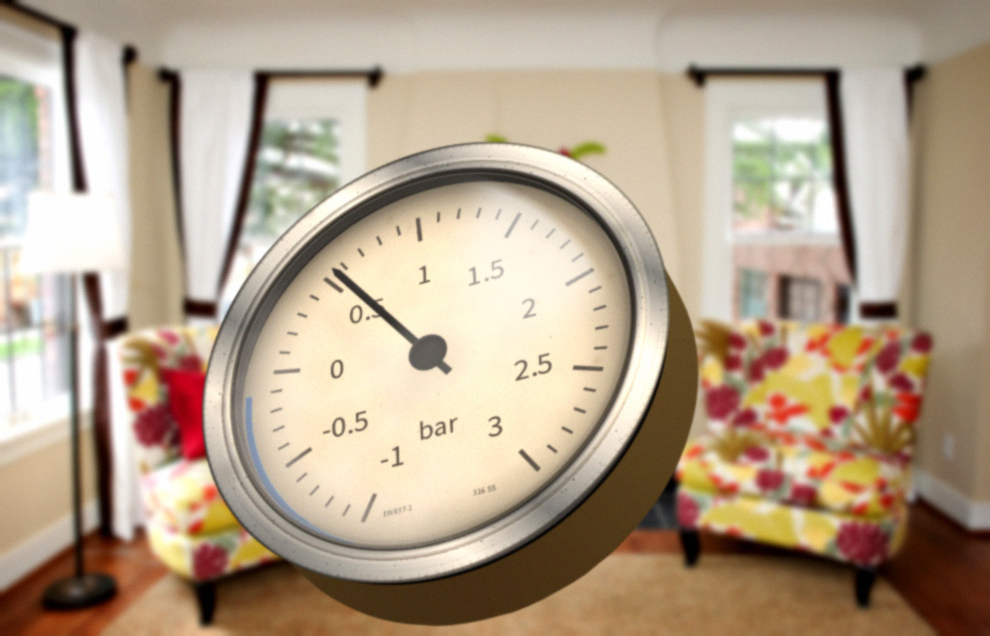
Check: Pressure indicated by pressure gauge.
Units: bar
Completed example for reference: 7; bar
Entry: 0.55; bar
